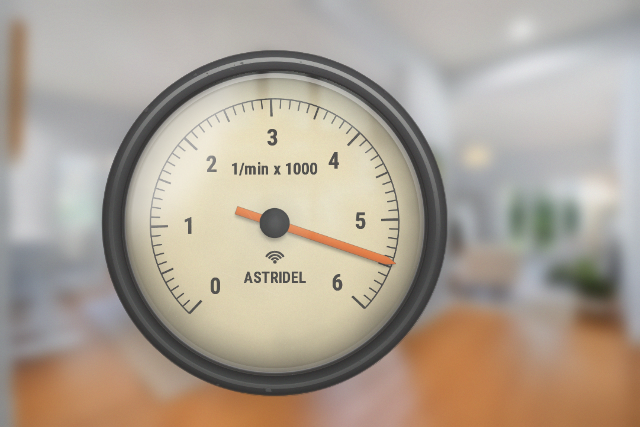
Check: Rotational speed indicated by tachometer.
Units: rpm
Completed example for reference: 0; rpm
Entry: 5450; rpm
